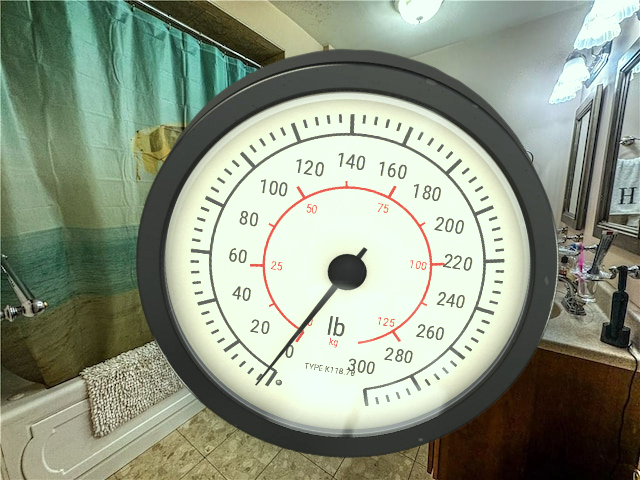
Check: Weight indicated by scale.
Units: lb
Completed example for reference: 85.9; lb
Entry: 4; lb
